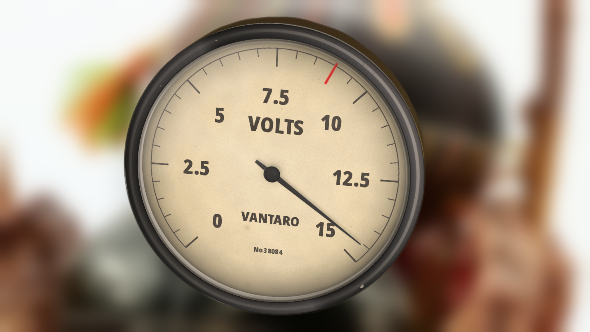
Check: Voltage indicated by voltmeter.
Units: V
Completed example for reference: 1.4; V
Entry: 14.5; V
